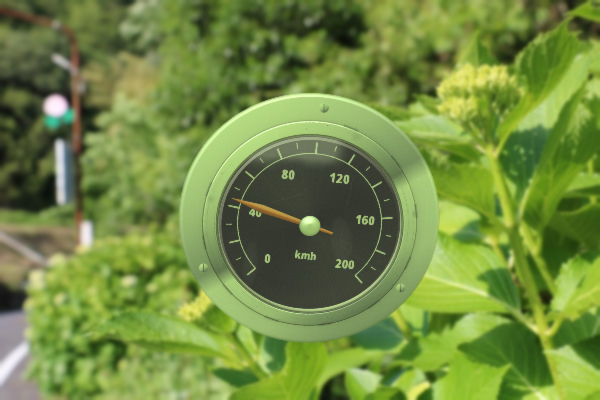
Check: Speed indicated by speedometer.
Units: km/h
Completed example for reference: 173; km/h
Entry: 45; km/h
